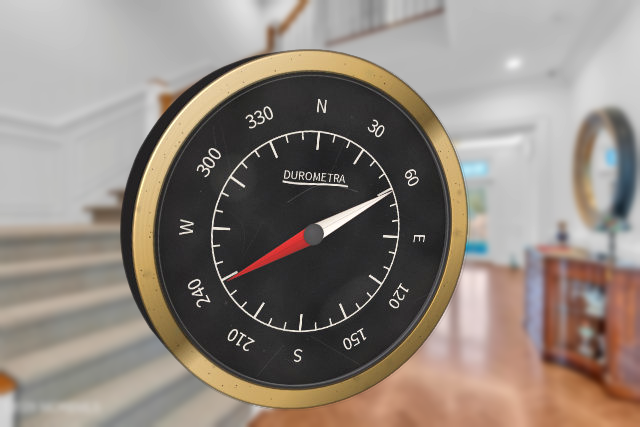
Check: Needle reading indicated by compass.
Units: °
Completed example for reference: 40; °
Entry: 240; °
